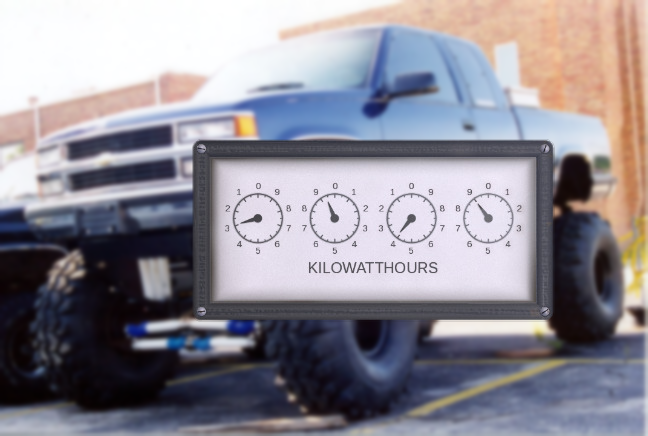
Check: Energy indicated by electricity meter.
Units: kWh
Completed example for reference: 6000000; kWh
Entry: 2939; kWh
